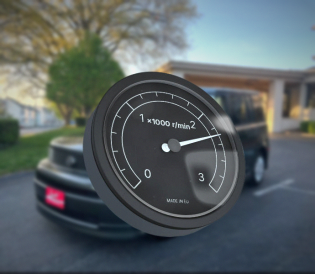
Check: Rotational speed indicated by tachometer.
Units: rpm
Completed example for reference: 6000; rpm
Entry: 2300; rpm
